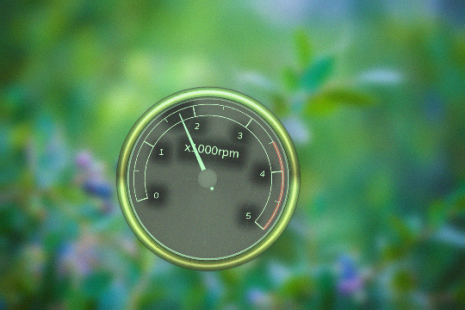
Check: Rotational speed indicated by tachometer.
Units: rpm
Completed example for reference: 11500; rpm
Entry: 1750; rpm
